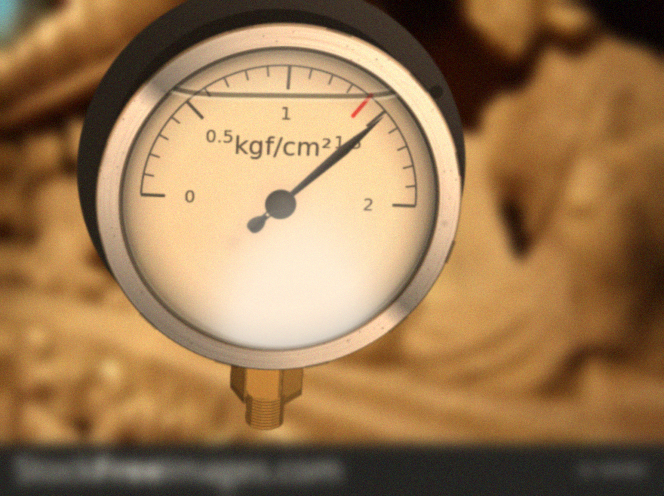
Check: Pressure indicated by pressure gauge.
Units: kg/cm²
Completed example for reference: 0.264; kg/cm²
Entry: 1.5; kg/cm²
